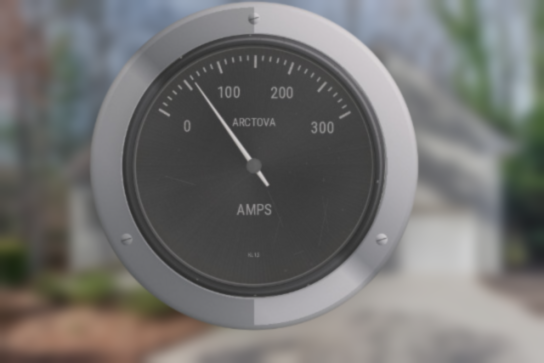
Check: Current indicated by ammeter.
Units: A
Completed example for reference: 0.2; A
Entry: 60; A
